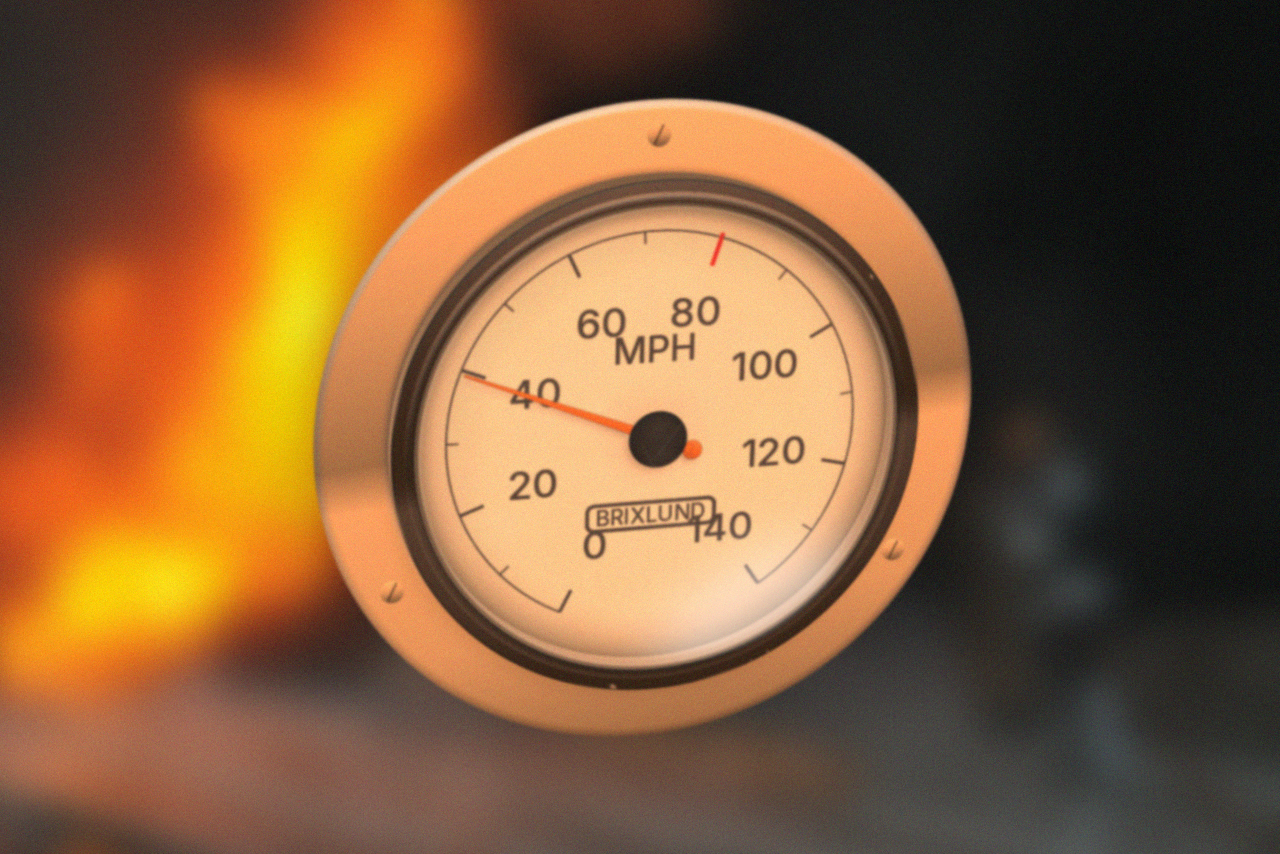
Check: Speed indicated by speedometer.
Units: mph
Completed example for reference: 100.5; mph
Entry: 40; mph
